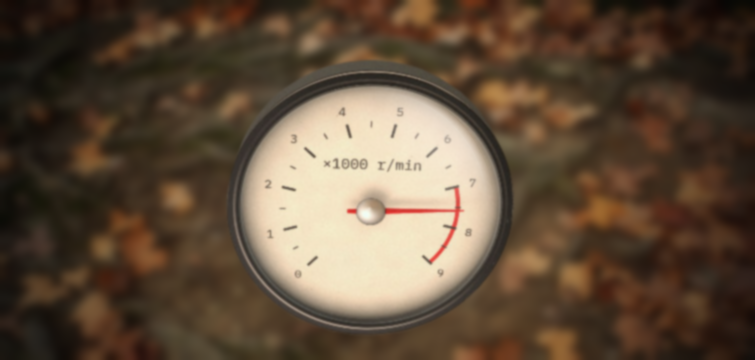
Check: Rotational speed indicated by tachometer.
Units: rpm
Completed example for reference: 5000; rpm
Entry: 7500; rpm
